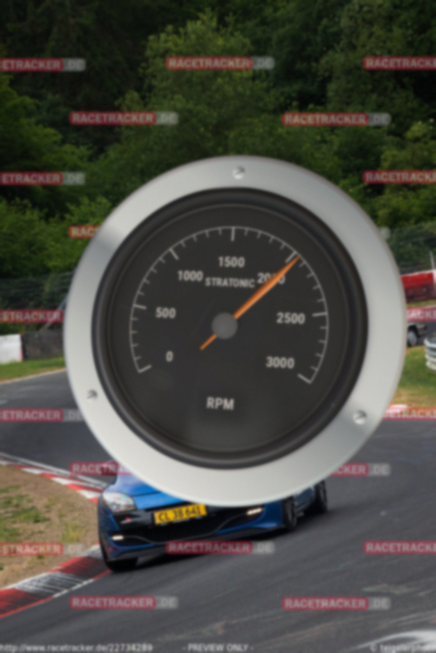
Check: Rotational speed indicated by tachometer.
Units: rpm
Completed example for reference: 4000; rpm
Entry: 2050; rpm
